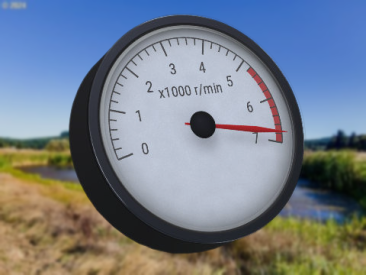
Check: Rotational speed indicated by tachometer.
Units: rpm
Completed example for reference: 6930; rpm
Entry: 6800; rpm
